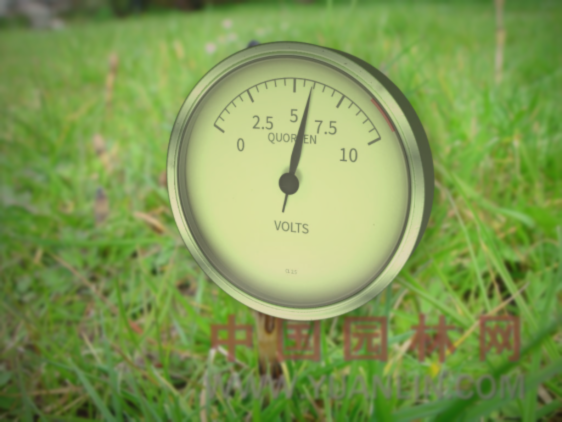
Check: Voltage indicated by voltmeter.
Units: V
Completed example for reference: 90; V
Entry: 6; V
